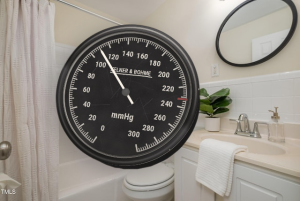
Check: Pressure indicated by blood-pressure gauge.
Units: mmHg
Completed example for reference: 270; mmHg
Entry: 110; mmHg
